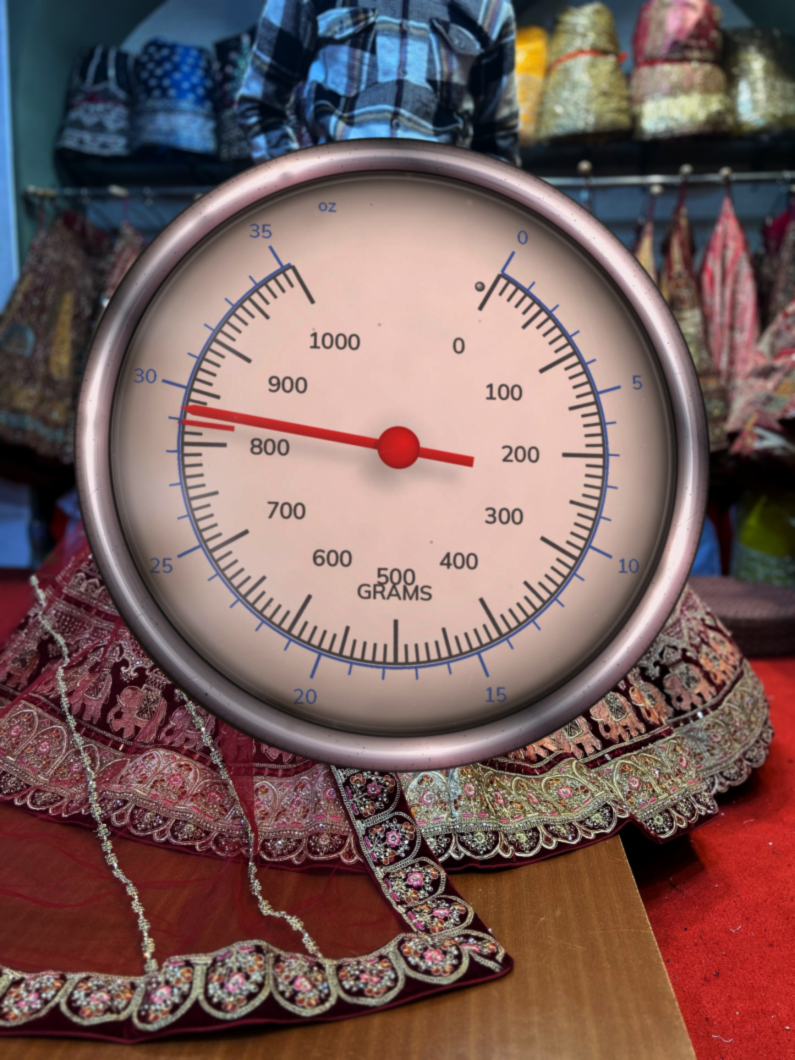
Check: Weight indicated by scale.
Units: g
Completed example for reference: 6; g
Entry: 830; g
